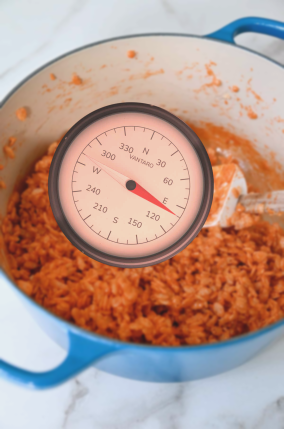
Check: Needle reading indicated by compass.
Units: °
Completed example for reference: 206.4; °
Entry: 100; °
